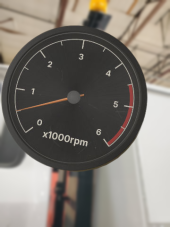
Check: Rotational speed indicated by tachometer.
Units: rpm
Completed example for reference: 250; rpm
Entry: 500; rpm
